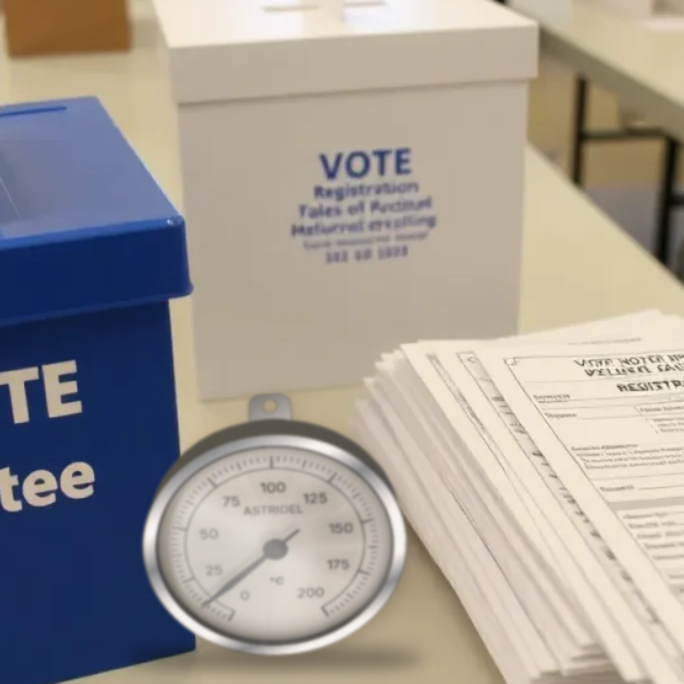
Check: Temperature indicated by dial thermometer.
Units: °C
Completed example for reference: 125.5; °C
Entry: 12.5; °C
